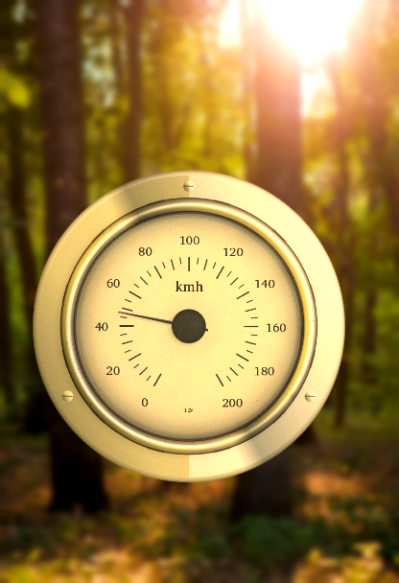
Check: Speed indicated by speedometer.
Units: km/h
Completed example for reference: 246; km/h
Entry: 47.5; km/h
